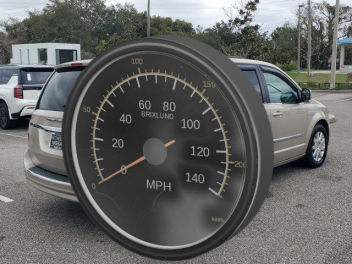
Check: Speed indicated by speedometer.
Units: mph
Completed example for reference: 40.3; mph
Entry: 0; mph
